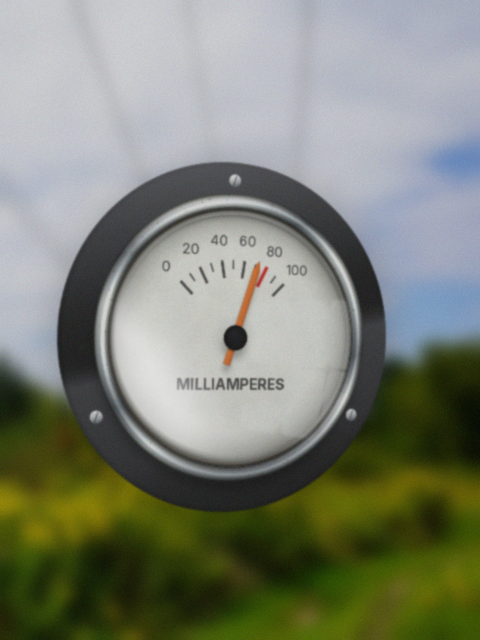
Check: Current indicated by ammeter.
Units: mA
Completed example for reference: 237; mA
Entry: 70; mA
